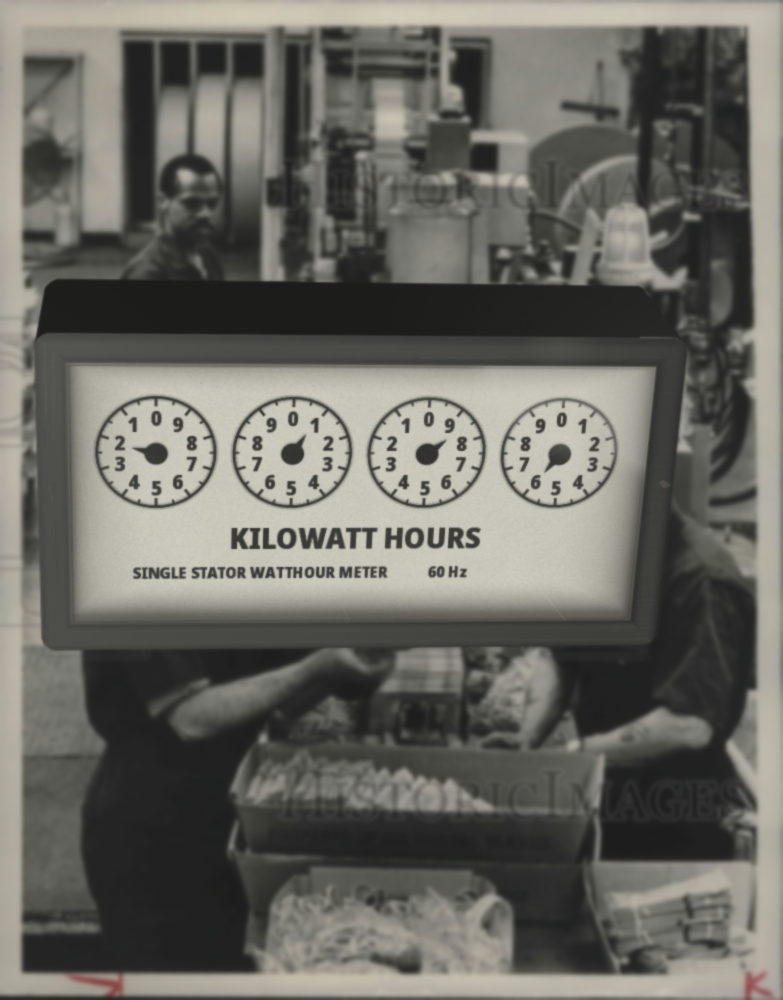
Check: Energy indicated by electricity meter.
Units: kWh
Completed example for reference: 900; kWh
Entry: 2086; kWh
